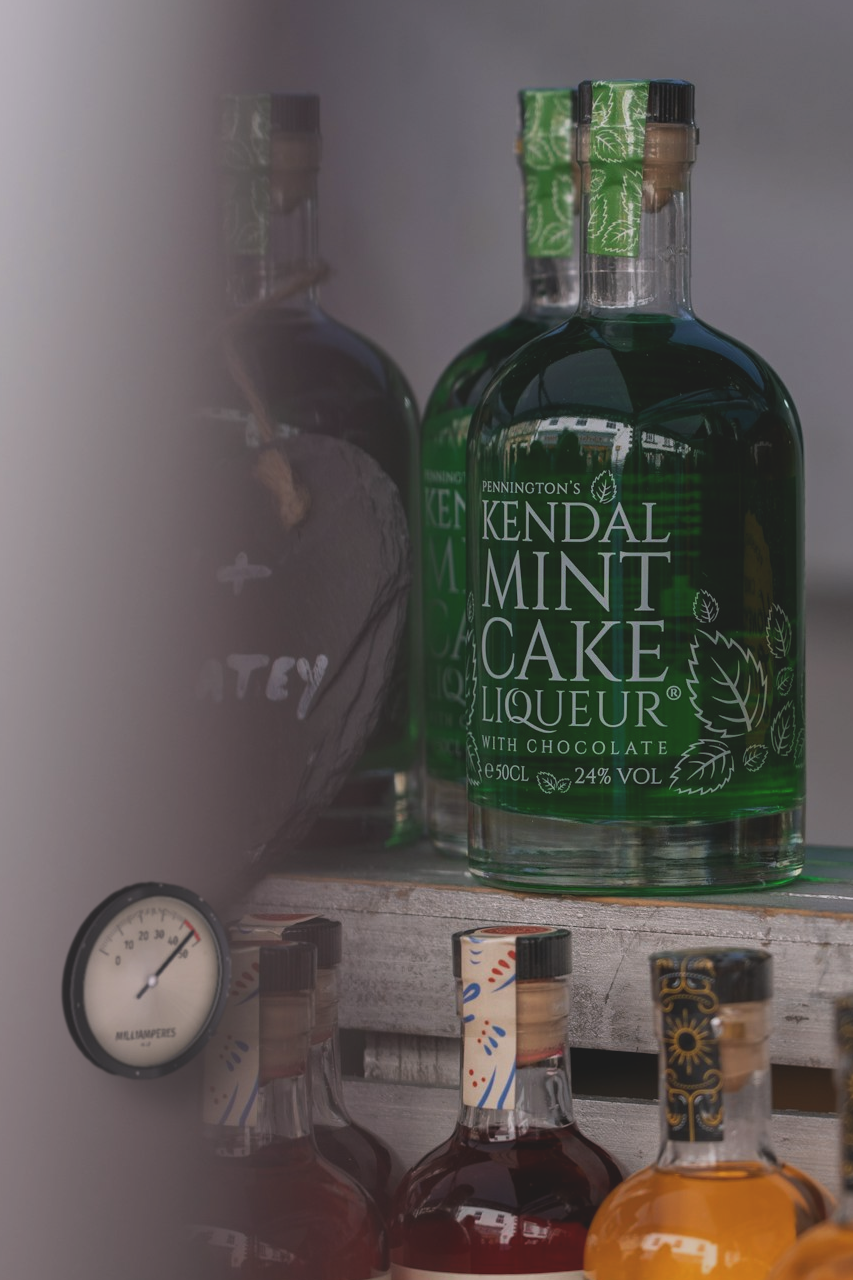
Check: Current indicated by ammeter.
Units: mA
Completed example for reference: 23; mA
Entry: 45; mA
